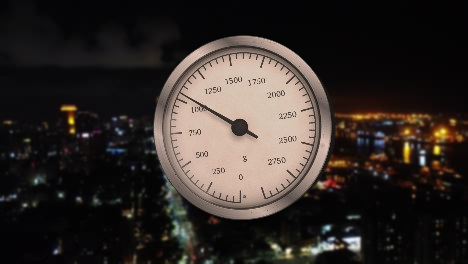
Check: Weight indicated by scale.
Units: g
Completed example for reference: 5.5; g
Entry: 1050; g
